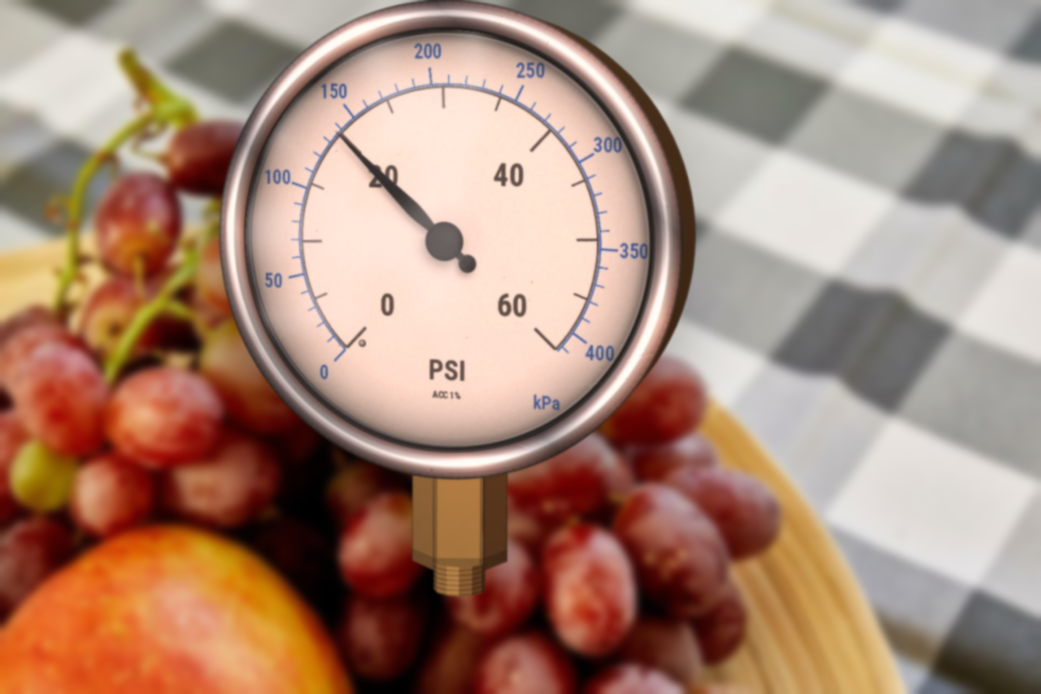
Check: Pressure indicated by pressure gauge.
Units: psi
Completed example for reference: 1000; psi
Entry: 20; psi
